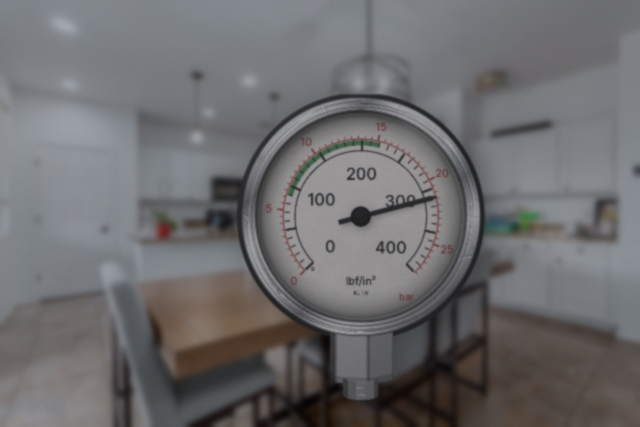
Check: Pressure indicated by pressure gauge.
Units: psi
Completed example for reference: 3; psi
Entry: 310; psi
